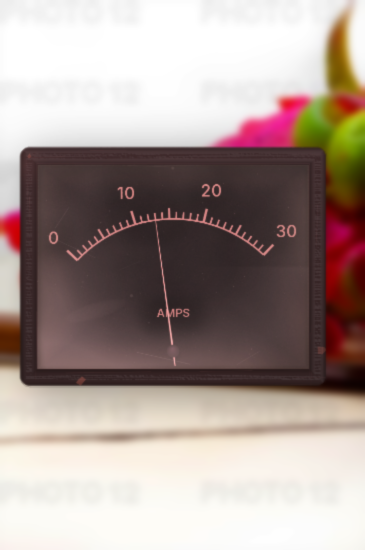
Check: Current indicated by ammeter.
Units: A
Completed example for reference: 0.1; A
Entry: 13; A
